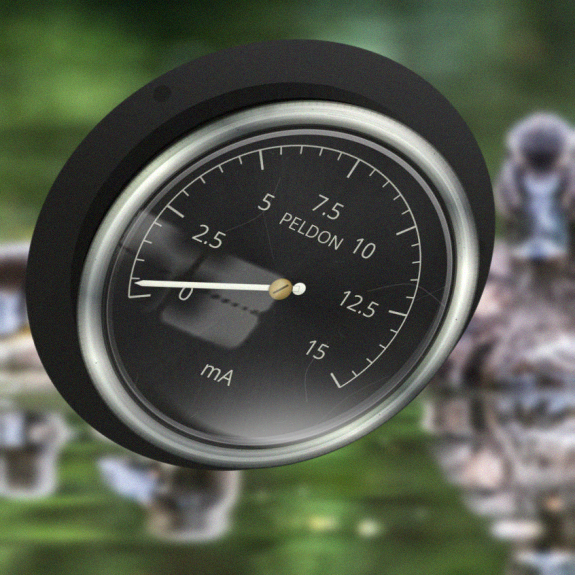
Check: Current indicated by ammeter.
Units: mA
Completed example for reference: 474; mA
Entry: 0.5; mA
